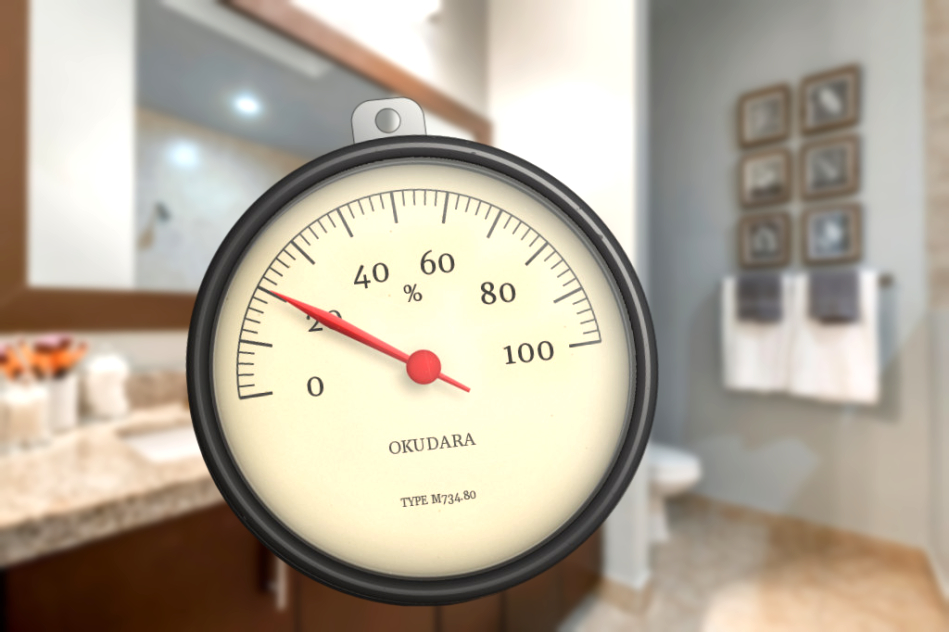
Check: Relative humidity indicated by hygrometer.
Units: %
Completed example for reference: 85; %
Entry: 20; %
